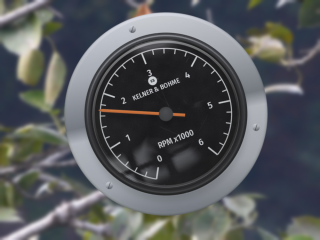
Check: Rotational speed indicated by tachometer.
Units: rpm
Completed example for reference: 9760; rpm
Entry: 1700; rpm
